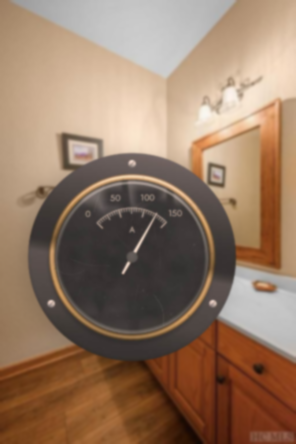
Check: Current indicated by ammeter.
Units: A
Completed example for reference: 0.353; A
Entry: 125; A
